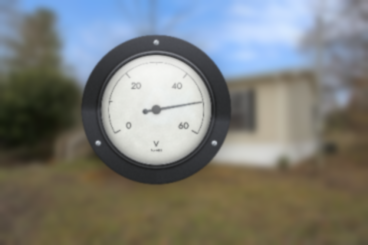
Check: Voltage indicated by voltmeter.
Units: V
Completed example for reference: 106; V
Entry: 50; V
